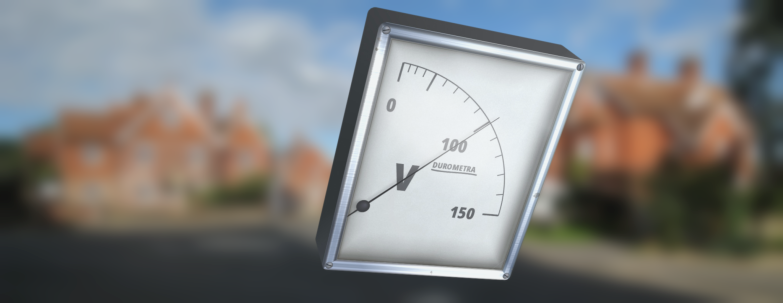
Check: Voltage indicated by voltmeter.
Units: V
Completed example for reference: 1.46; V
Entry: 100; V
